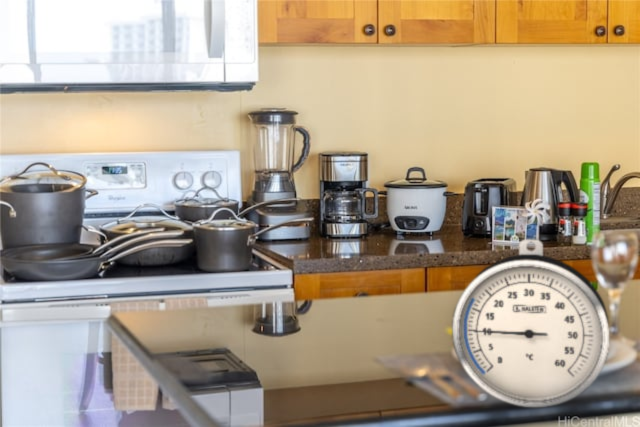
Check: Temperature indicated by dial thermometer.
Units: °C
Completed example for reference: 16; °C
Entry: 10; °C
